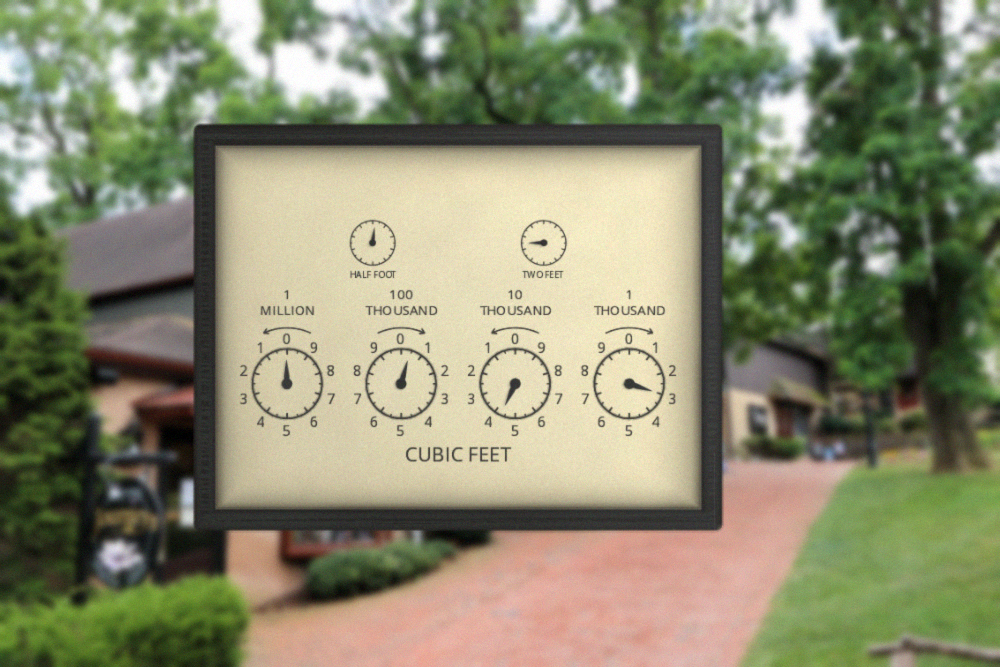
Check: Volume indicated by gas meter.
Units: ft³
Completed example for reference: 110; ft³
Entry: 4300; ft³
